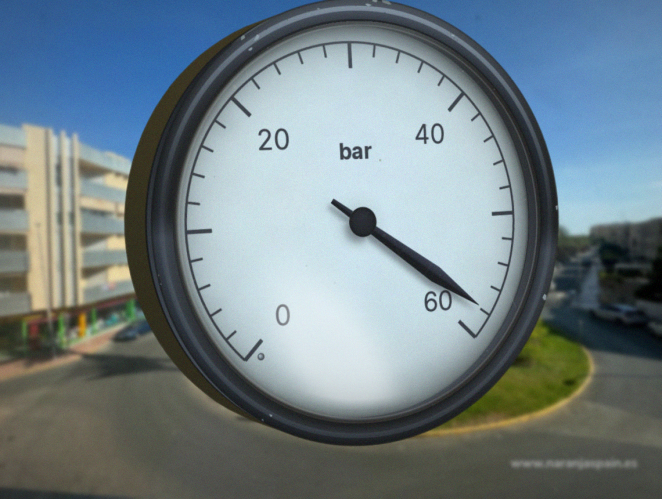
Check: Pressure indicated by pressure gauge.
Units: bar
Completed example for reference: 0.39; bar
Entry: 58; bar
